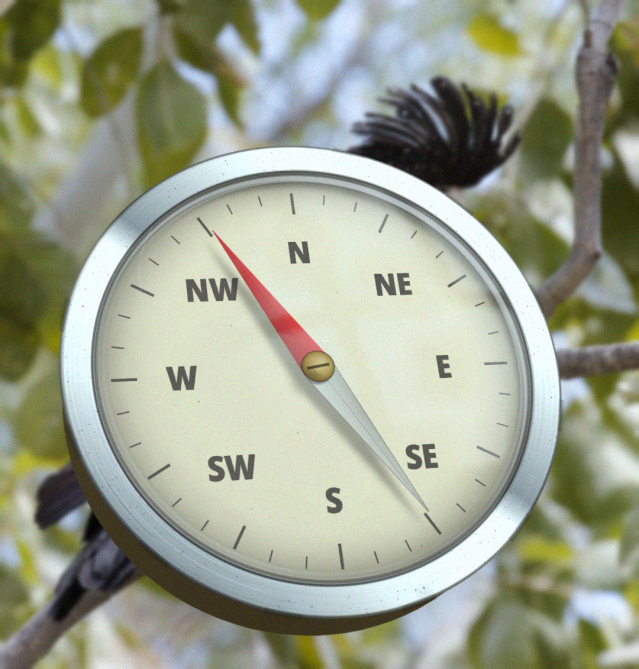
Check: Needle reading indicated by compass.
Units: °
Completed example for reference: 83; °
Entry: 330; °
